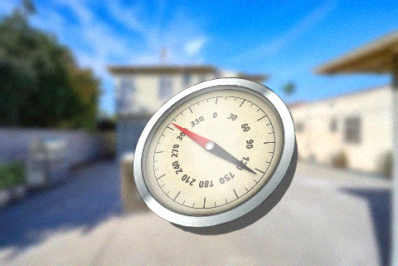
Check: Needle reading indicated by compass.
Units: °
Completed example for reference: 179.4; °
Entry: 305; °
